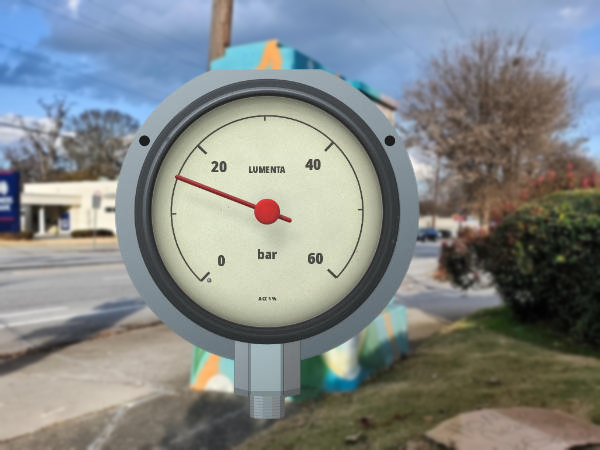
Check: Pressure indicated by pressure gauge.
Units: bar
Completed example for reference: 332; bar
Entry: 15; bar
